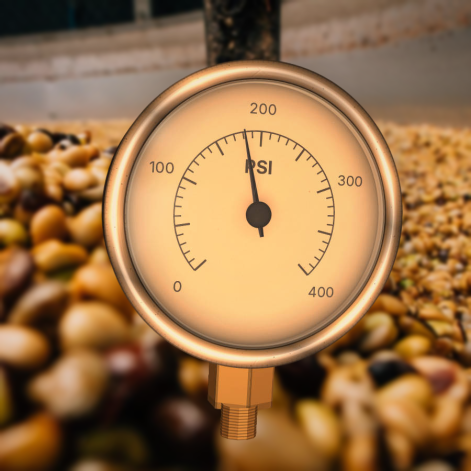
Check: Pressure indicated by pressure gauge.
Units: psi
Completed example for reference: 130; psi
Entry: 180; psi
